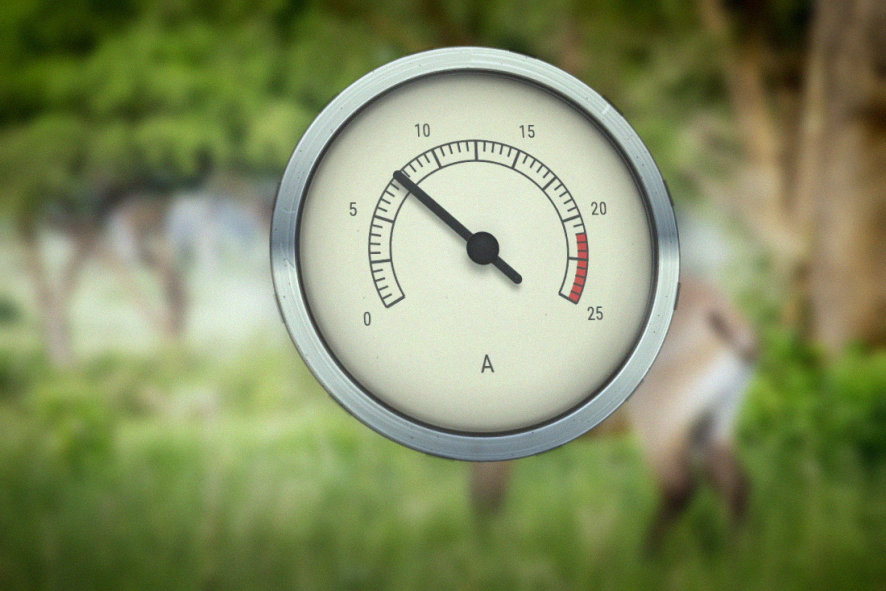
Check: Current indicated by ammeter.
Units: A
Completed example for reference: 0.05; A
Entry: 7.5; A
